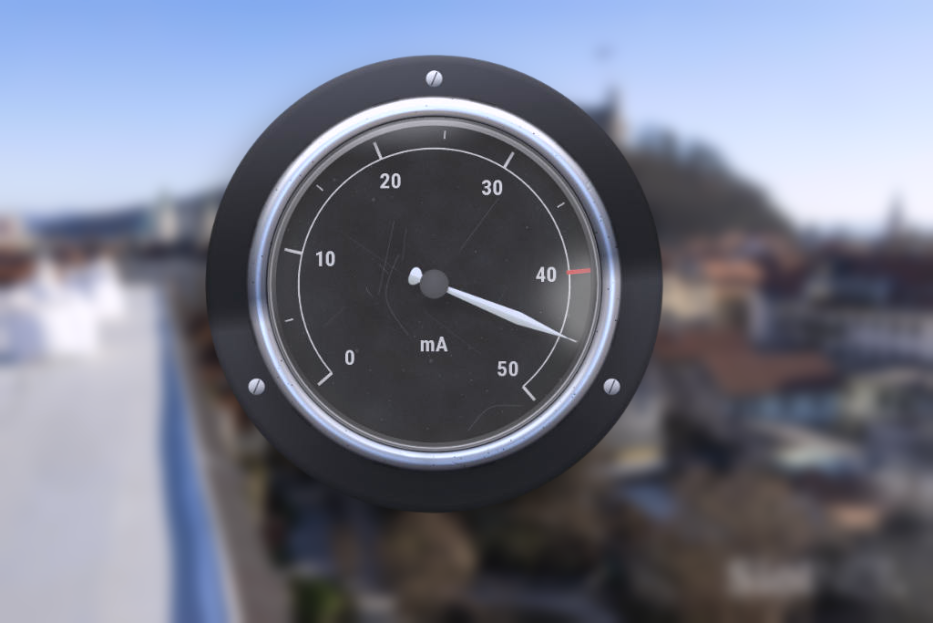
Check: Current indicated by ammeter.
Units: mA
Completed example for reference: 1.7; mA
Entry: 45; mA
